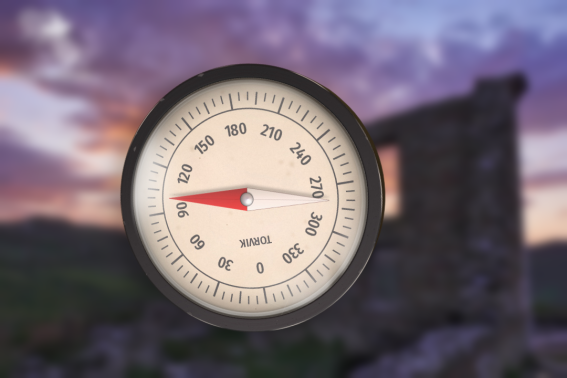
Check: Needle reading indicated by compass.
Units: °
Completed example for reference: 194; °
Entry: 100; °
